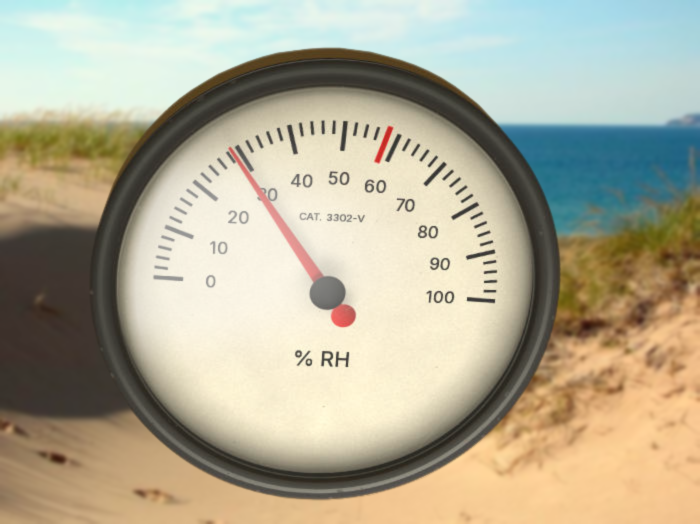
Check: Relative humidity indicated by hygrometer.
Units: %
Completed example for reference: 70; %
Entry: 29; %
